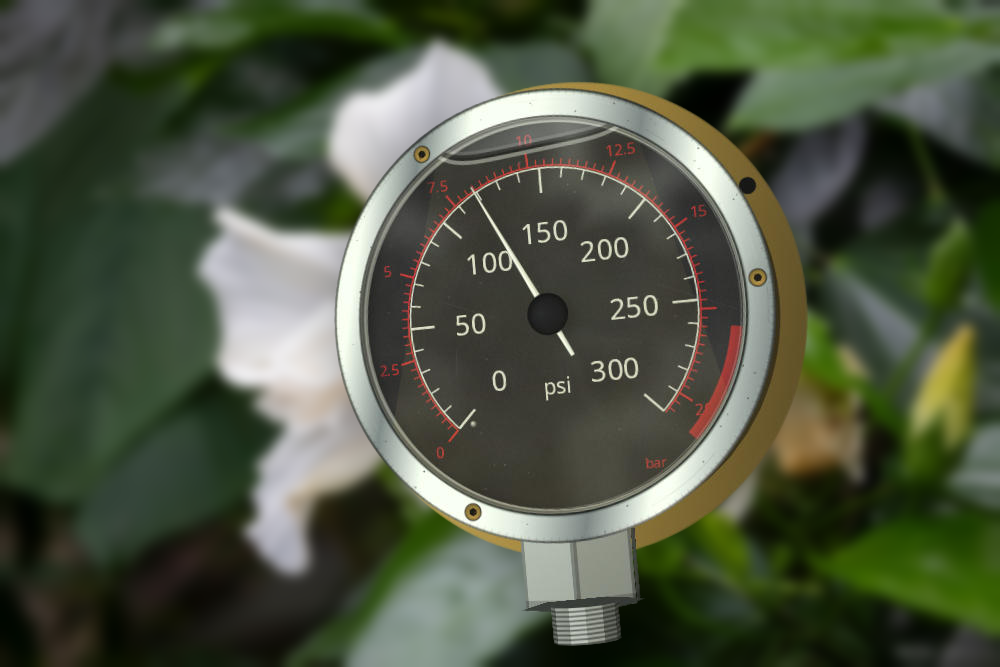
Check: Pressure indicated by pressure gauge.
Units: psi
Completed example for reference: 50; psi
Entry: 120; psi
